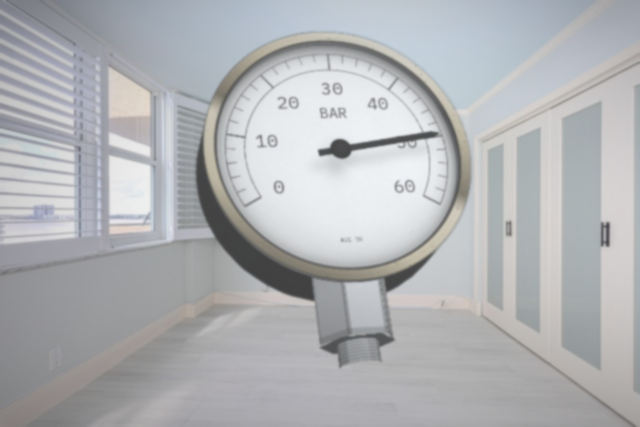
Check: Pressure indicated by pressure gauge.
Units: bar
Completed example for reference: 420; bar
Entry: 50; bar
